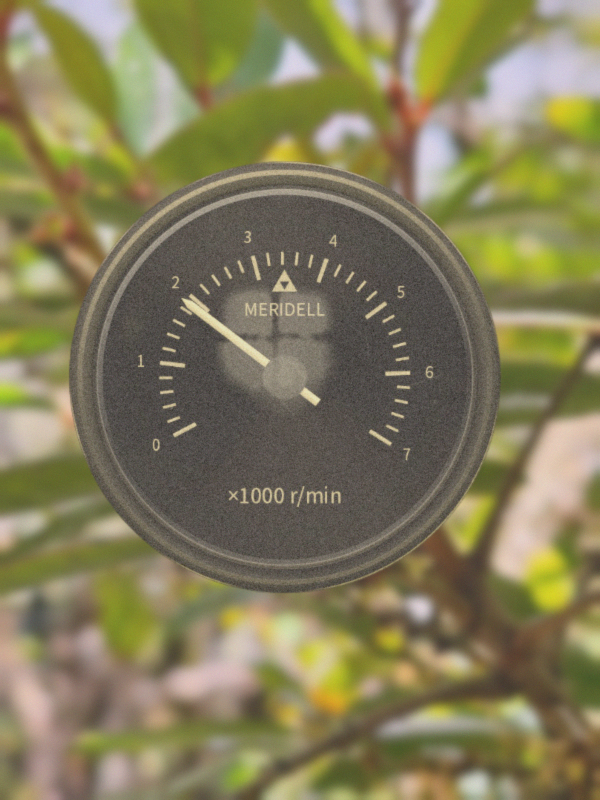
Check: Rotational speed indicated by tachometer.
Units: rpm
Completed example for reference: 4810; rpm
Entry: 1900; rpm
